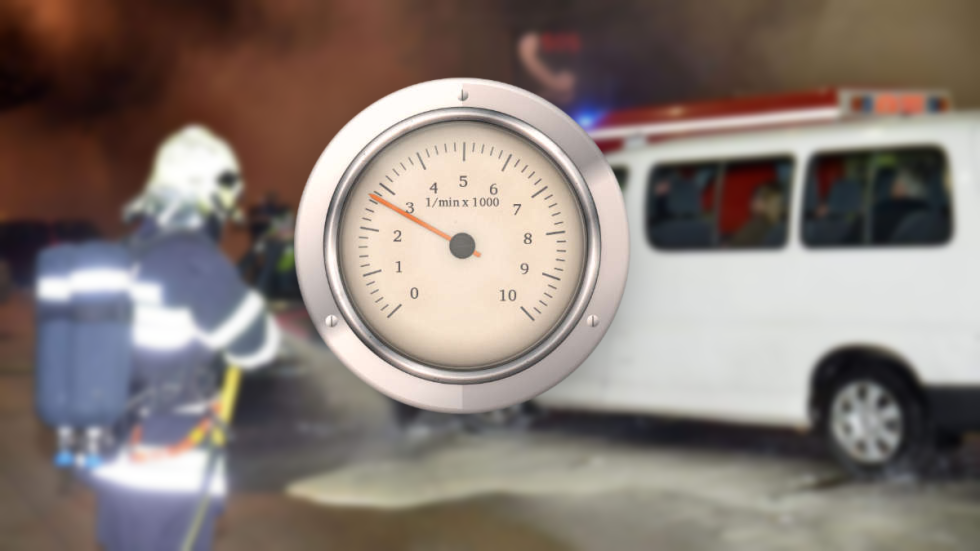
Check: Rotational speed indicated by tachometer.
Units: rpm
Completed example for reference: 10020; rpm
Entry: 2700; rpm
